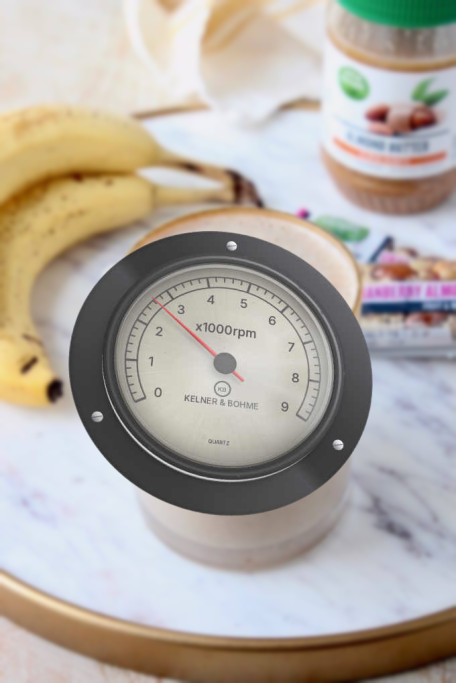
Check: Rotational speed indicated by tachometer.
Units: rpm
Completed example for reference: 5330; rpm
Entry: 2600; rpm
